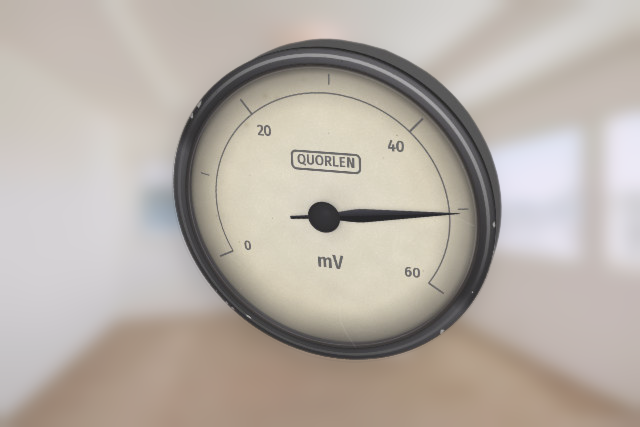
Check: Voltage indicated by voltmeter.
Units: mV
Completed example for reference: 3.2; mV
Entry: 50; mV
